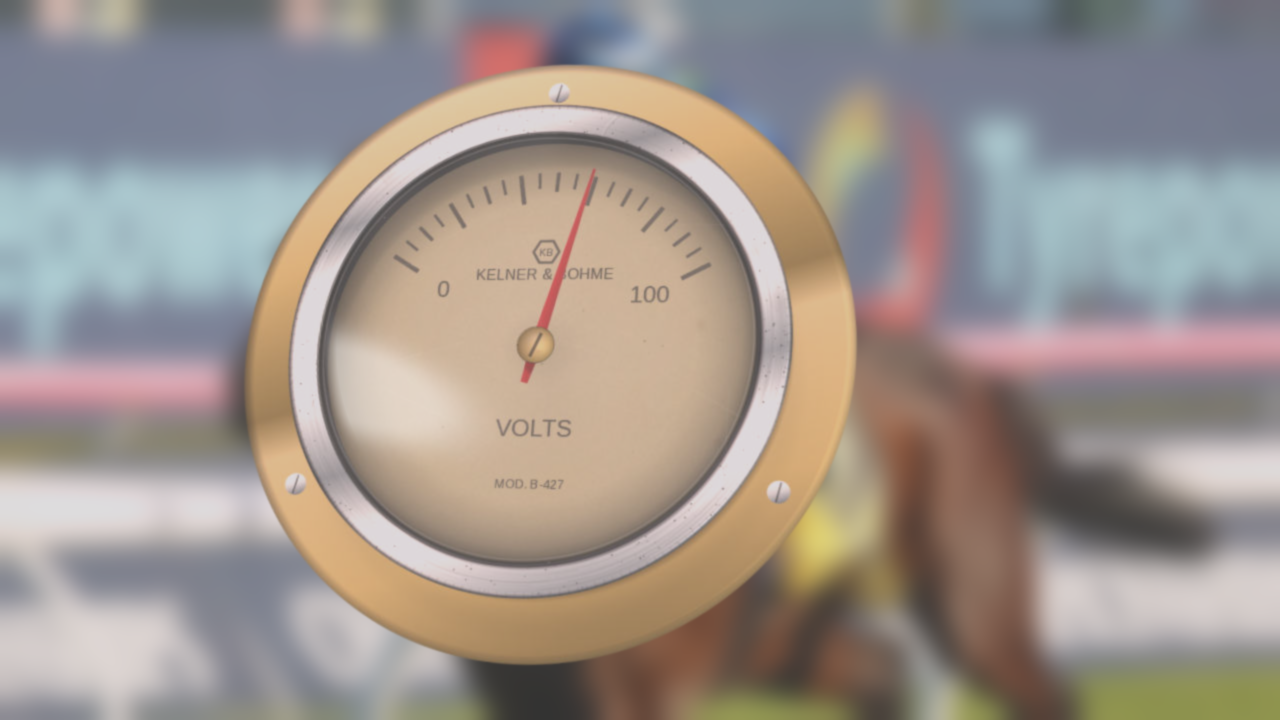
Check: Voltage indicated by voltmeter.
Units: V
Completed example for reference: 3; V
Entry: 60; V
